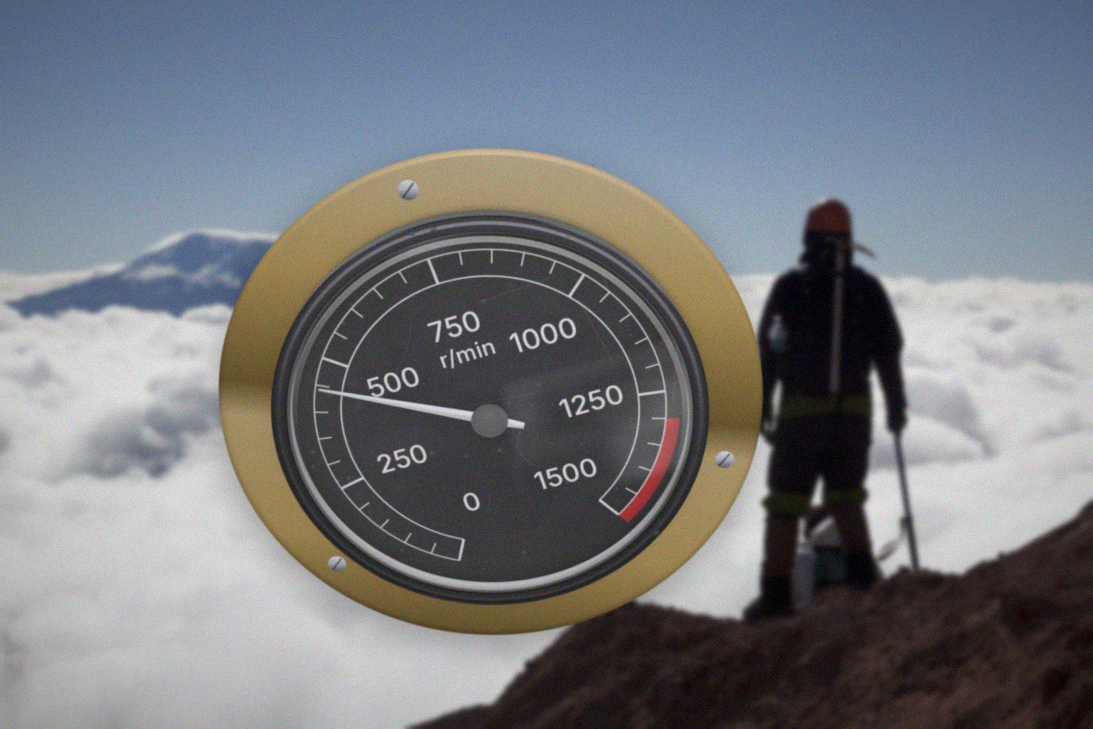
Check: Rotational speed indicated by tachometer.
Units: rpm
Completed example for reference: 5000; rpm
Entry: 450; rpm
